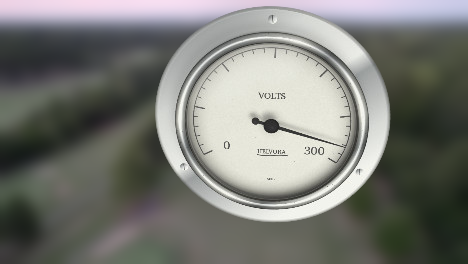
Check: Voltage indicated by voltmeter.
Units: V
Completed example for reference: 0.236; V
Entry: 280; V
